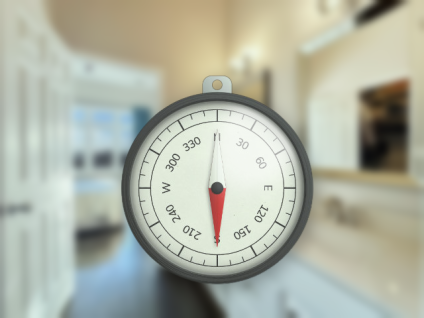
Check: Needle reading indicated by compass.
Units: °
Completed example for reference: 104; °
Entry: 180; °
